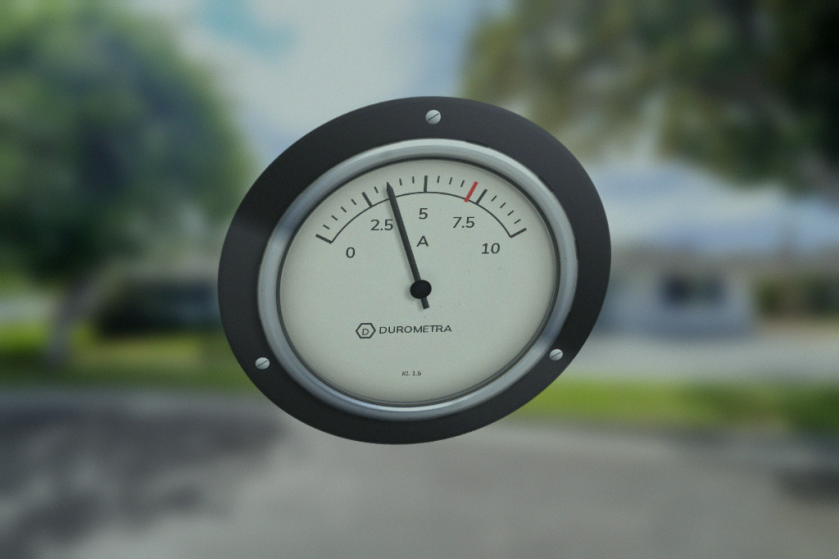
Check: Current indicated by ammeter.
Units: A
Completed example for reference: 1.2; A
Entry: 3.5; A
